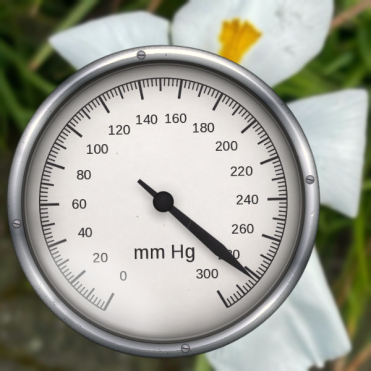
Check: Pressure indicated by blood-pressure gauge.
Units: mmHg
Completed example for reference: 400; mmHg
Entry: 282; mmHg
